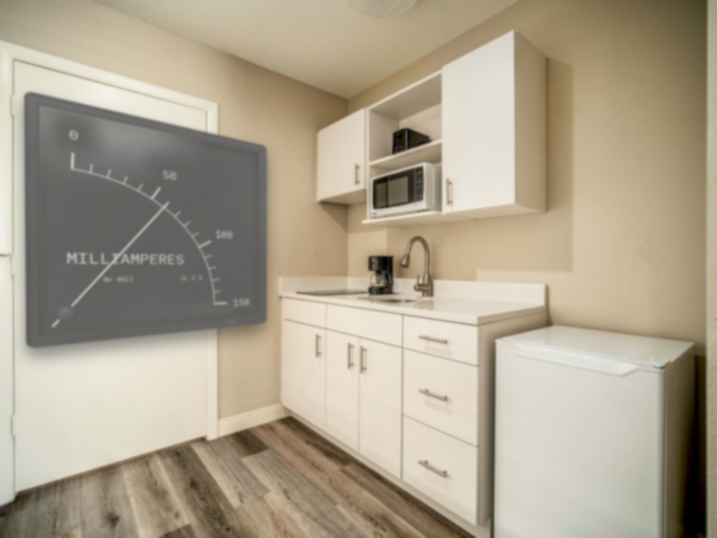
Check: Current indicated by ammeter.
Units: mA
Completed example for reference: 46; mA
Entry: 60; mA
